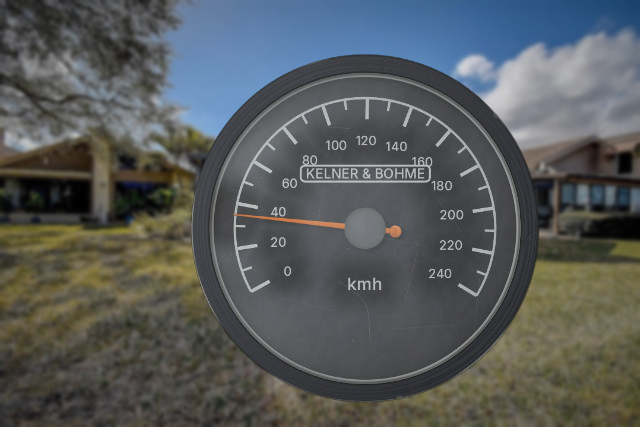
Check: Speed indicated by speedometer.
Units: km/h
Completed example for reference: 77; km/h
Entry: 35; km/h
